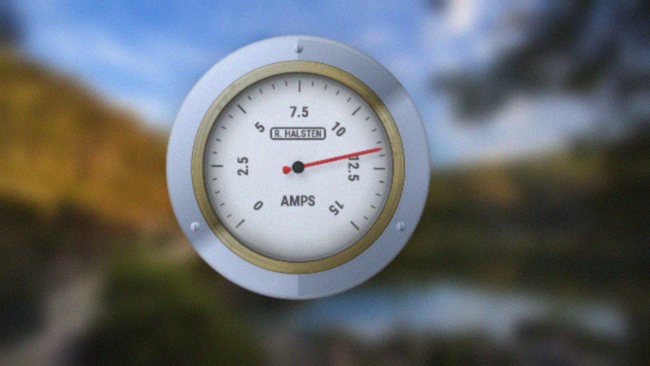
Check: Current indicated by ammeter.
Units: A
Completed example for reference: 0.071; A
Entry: 11.75; A
